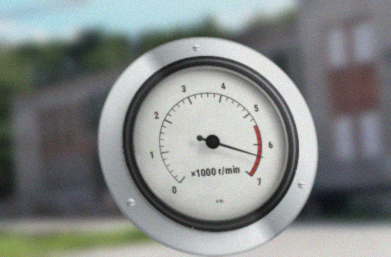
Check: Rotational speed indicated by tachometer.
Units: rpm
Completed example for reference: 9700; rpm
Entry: 6400; rpm
